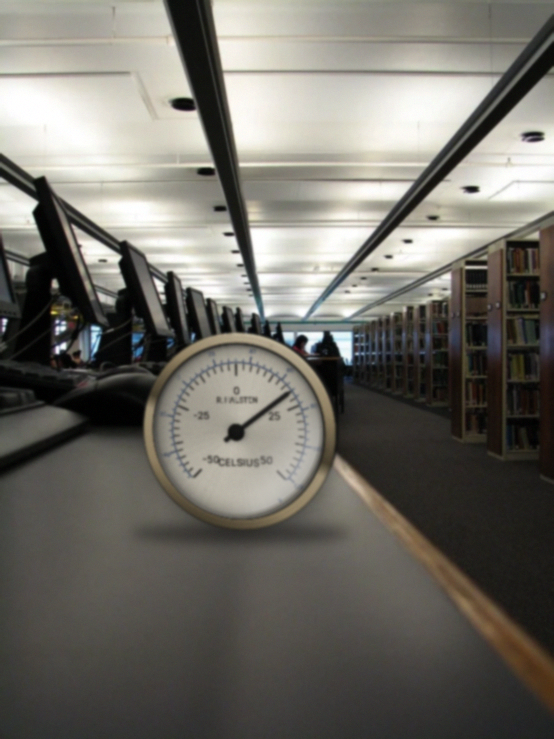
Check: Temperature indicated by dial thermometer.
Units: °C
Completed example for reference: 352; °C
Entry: 20; °C
